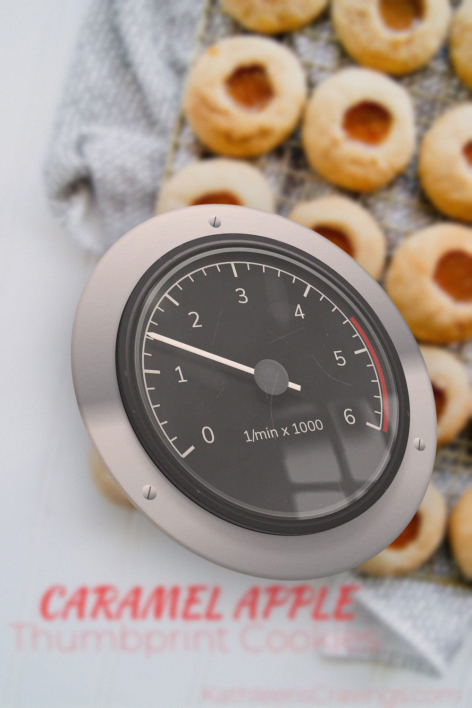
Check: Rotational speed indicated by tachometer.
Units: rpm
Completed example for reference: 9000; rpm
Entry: 1400; rpm
